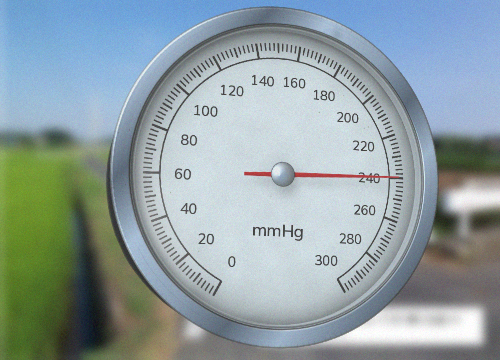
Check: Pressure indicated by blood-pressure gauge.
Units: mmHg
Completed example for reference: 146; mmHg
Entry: 240; mmHg
